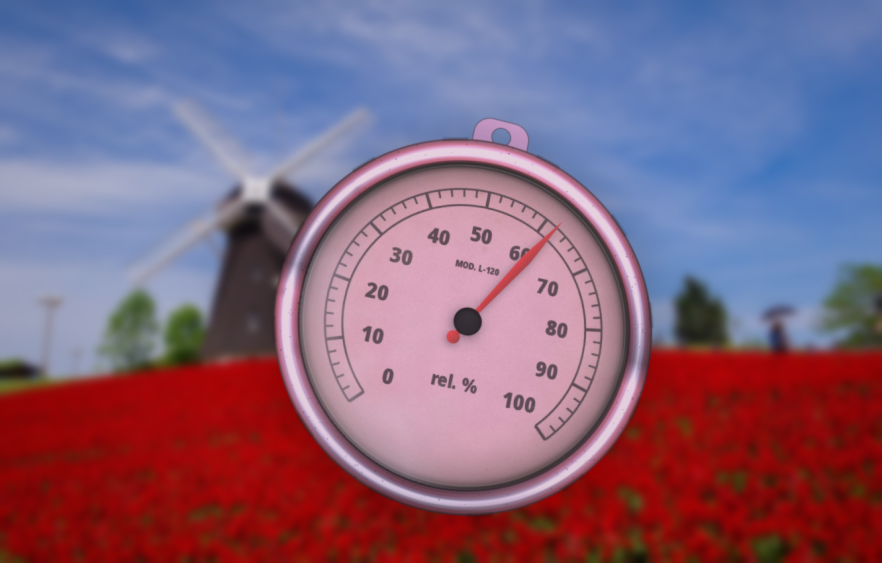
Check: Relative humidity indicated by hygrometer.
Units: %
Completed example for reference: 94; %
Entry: 62; %
